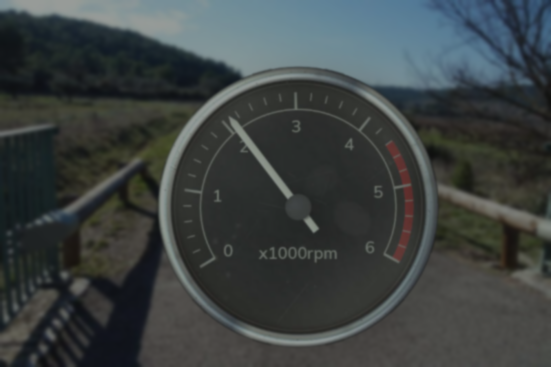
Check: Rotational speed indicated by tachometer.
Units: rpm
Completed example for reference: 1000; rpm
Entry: 2100; rpm
